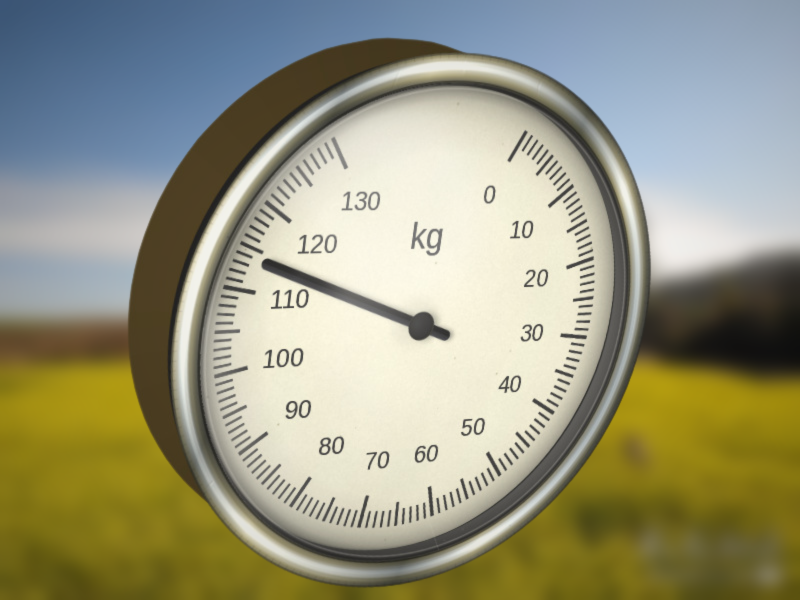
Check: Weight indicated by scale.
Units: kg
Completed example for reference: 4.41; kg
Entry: 114; kg
